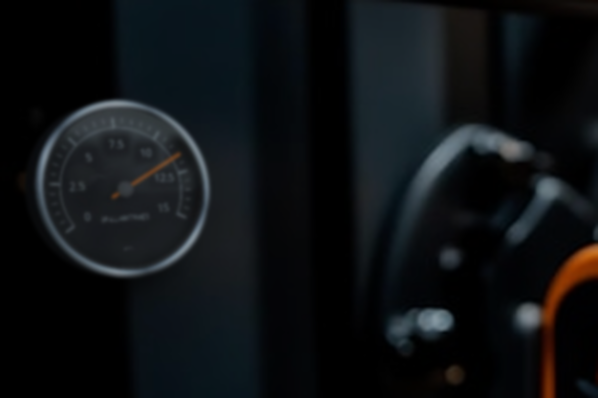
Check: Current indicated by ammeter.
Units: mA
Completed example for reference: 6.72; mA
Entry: 11.5; mA
